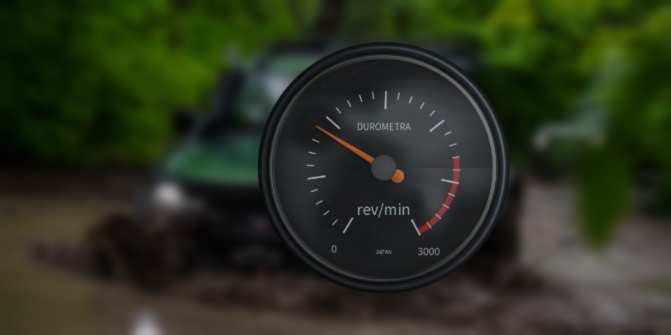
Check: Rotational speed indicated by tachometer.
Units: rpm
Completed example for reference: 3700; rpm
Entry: 900; rpm
